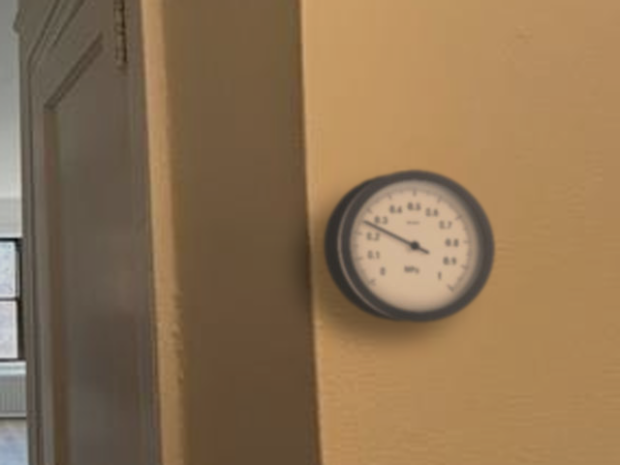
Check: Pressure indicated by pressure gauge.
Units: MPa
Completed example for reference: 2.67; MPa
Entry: 0.25; MPa
